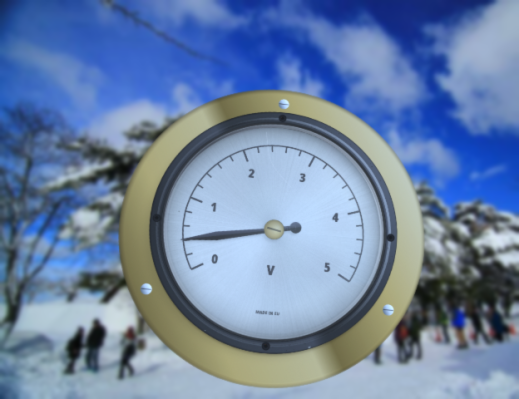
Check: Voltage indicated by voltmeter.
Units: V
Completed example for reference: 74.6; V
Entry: 0.4; V
